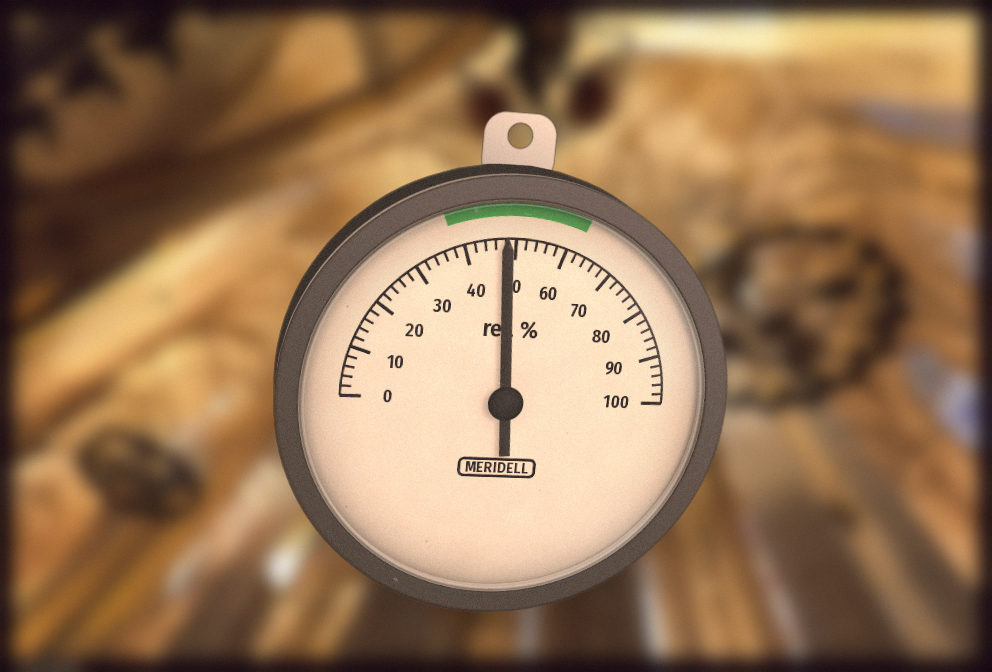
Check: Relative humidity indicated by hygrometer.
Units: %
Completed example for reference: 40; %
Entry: 48; %
